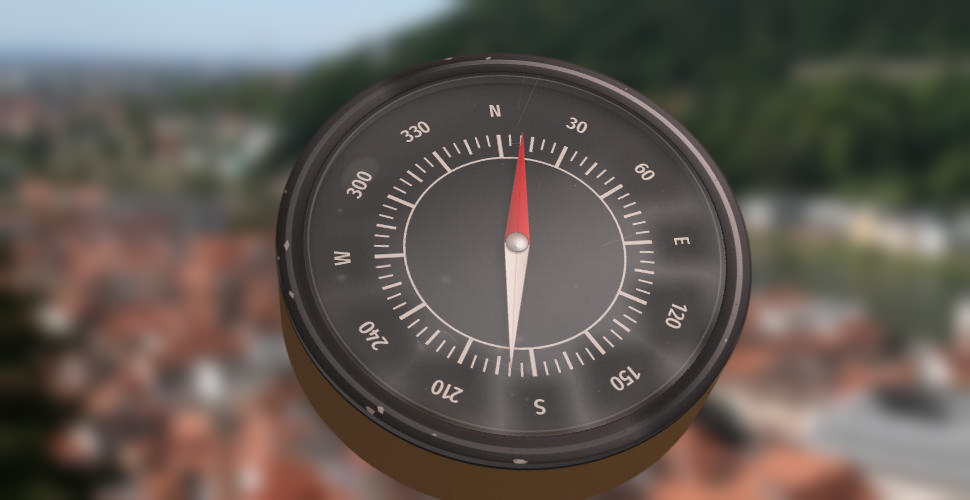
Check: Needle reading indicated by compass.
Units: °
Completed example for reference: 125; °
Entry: 10; °
